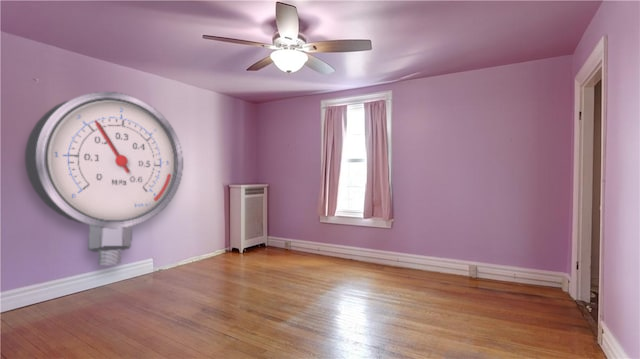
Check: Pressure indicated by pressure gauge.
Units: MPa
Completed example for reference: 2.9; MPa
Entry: 0.22; MPa
